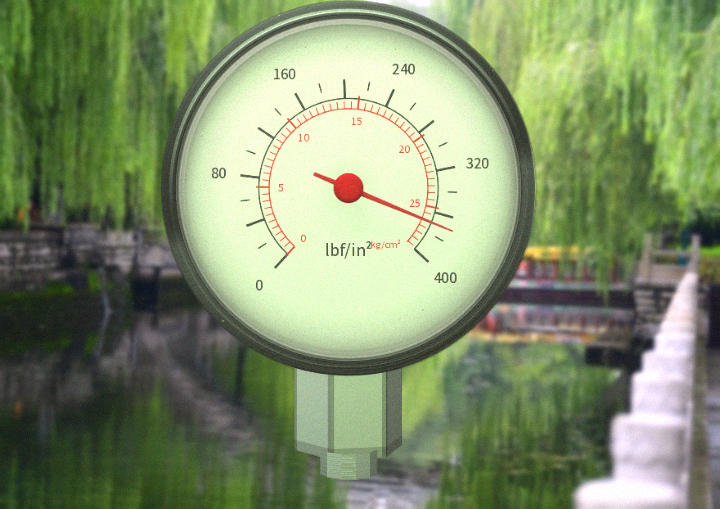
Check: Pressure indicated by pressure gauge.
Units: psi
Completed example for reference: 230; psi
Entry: 370; psi
